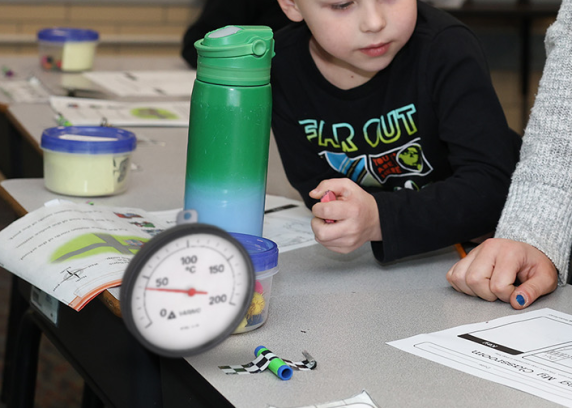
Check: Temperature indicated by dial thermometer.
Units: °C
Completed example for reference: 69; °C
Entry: 40; °C
